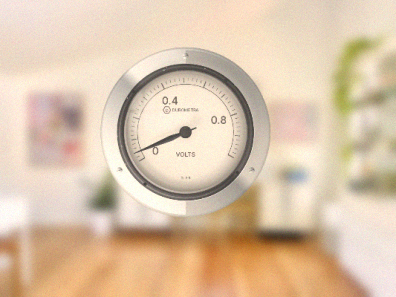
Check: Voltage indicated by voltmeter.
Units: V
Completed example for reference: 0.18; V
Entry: 0.04; V
